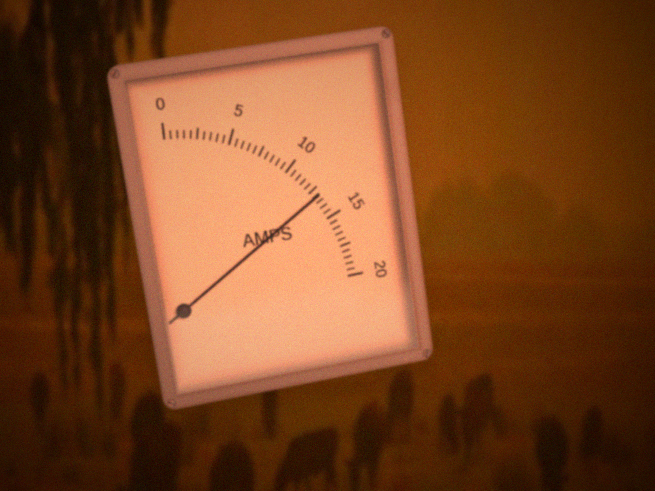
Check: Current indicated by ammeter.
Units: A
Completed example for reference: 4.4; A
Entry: 13; A
